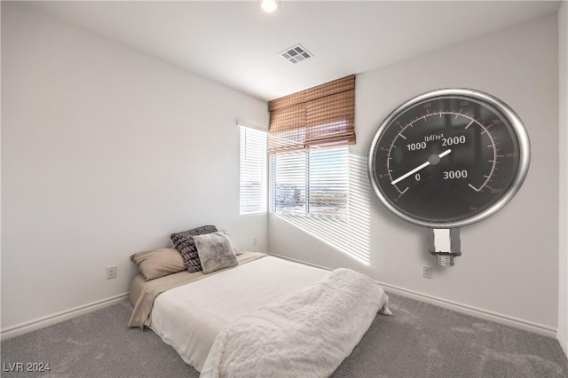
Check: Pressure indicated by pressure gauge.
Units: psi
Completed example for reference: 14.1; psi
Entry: 200; psi
